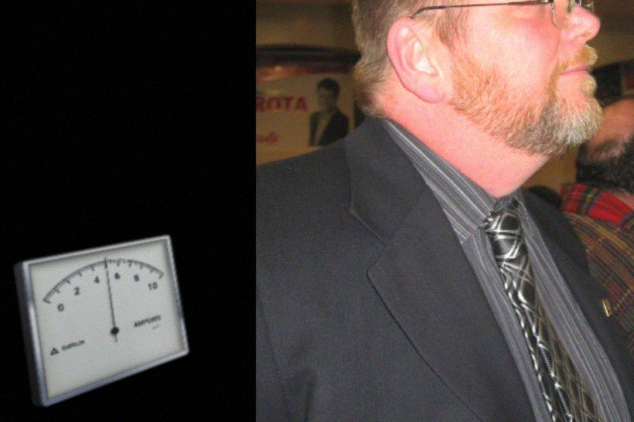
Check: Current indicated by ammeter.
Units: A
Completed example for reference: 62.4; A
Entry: 5; A
